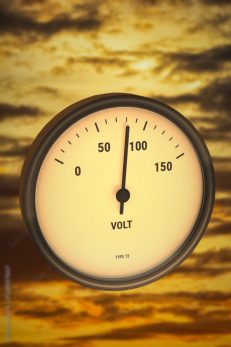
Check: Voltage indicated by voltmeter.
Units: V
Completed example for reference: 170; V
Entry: 80; V
